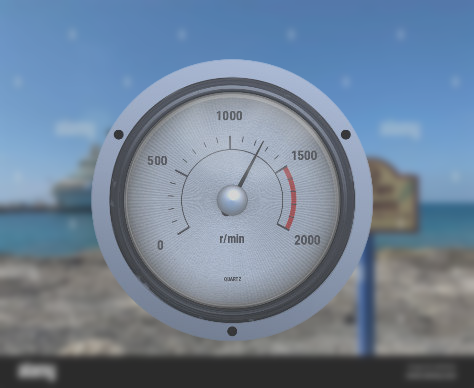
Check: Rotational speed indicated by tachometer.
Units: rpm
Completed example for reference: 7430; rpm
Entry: 1250; rpm
